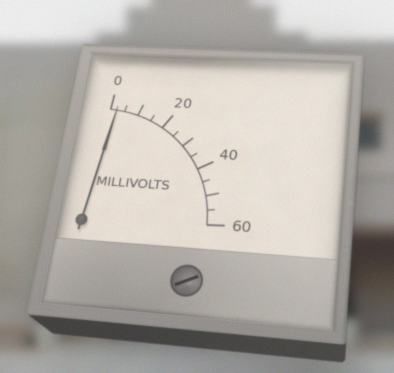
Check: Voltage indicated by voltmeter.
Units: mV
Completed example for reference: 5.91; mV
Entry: 2.5; mV
